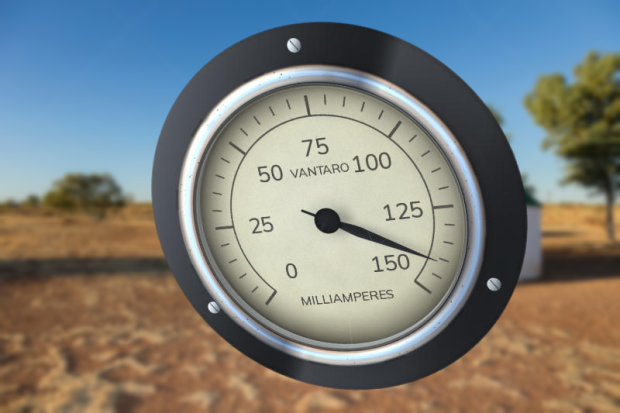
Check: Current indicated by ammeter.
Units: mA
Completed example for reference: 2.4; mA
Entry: 140; mA
